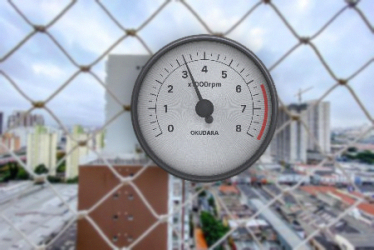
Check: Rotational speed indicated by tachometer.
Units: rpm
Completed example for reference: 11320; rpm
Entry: 3250; rpm
